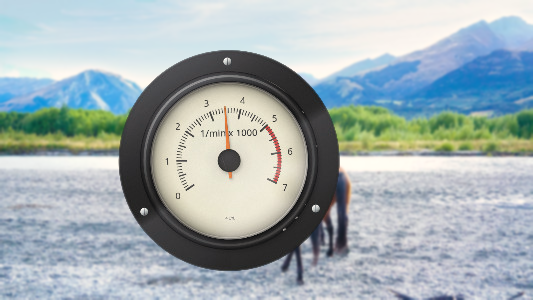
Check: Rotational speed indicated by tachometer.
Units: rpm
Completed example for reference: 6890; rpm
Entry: 3500; rpm
